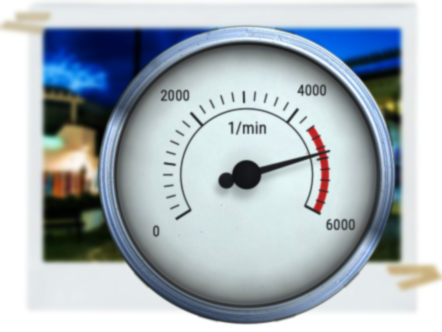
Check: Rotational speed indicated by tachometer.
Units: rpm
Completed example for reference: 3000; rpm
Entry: 4900; rpm
